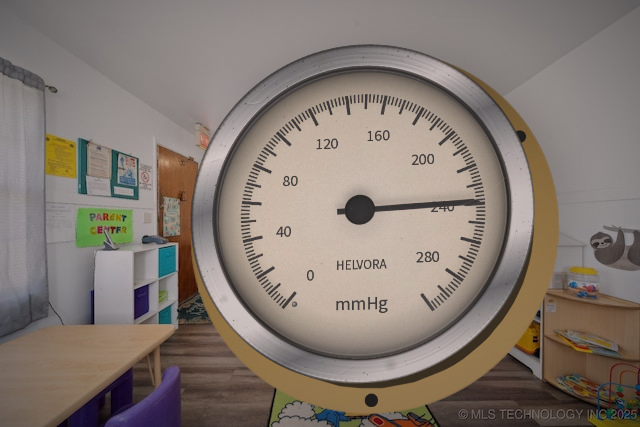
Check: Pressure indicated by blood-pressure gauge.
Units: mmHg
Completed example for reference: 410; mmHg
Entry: 240; mmHg
